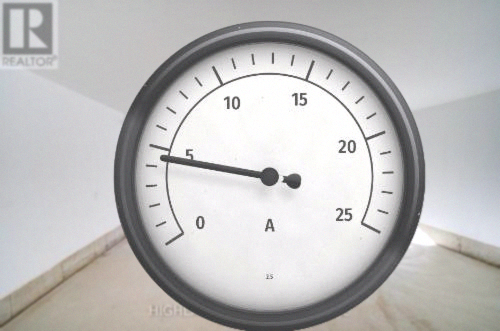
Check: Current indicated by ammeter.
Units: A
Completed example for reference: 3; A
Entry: 4.5; A
